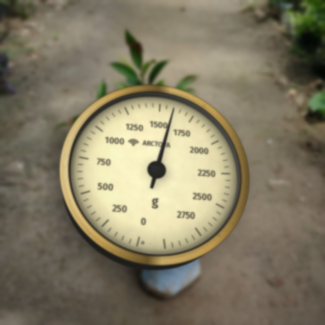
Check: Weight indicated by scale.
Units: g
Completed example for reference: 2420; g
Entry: 1600; g
